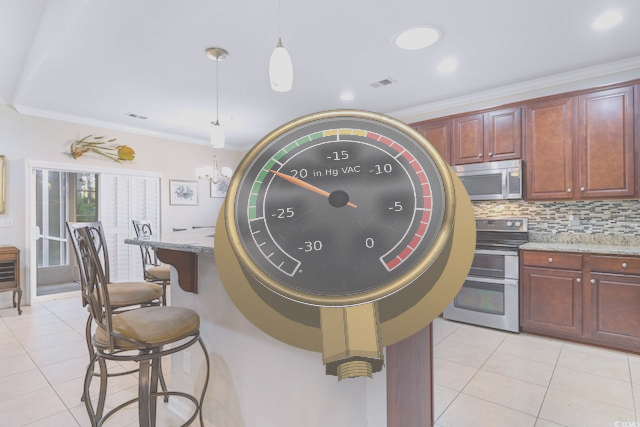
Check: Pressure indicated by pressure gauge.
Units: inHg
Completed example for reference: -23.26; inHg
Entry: -21; inHg
